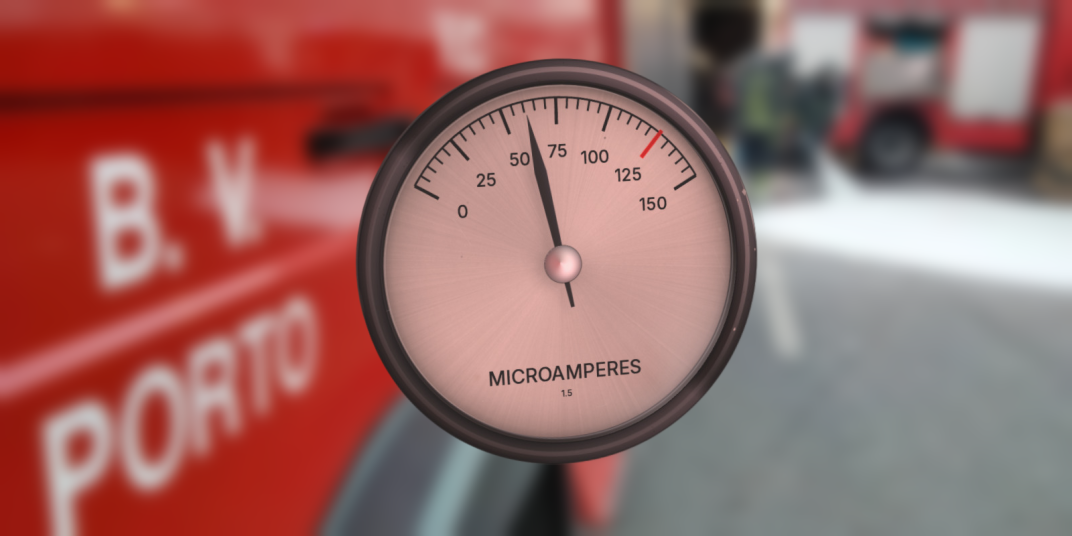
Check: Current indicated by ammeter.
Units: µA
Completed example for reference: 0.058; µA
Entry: 60; µA
